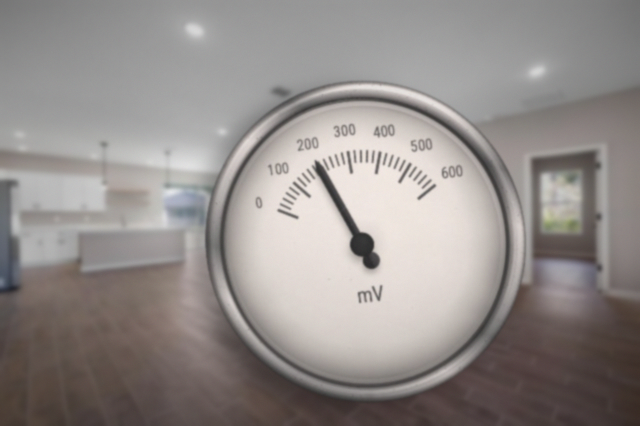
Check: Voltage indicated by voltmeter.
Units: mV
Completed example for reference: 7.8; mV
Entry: 200; mV
